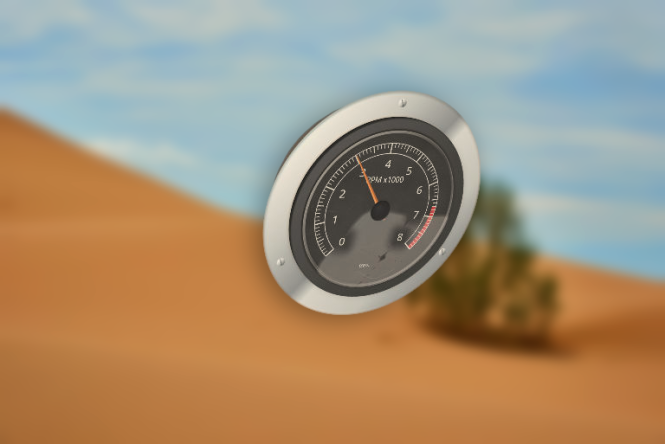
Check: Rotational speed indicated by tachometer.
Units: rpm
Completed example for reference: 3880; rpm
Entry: 3000; rpm
